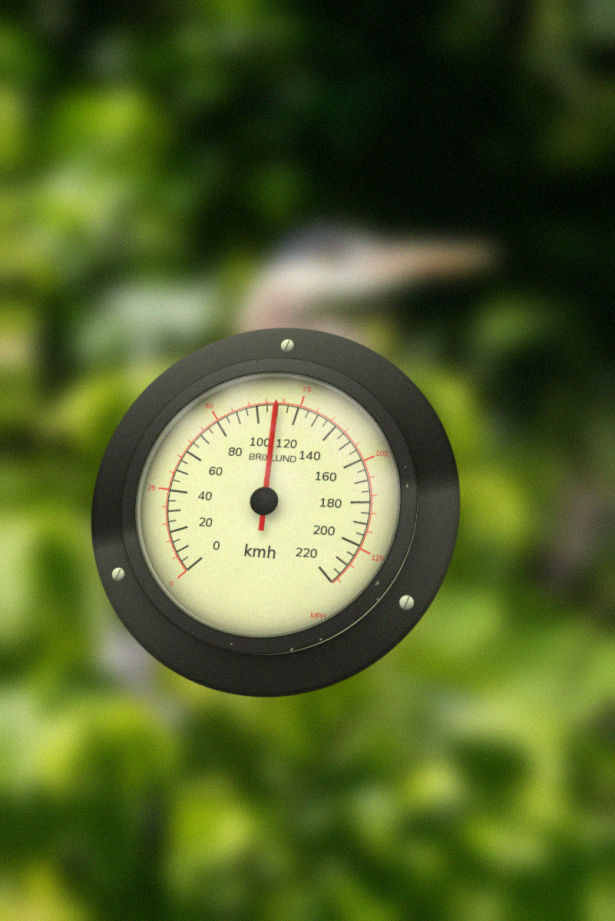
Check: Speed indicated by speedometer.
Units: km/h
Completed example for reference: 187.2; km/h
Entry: 110; km/h
